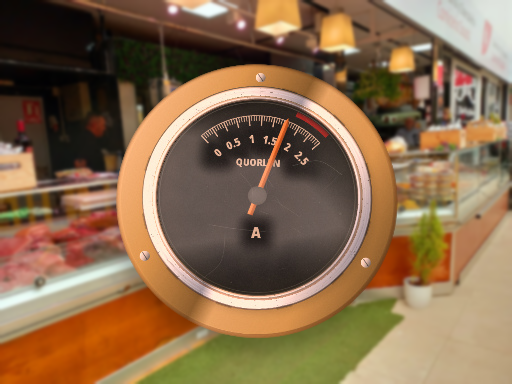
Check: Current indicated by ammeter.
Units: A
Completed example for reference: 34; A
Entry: 1.75; A
